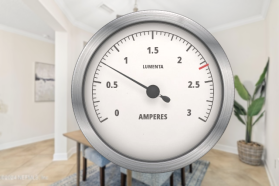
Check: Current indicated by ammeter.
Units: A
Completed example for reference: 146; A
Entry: 0.75; A
